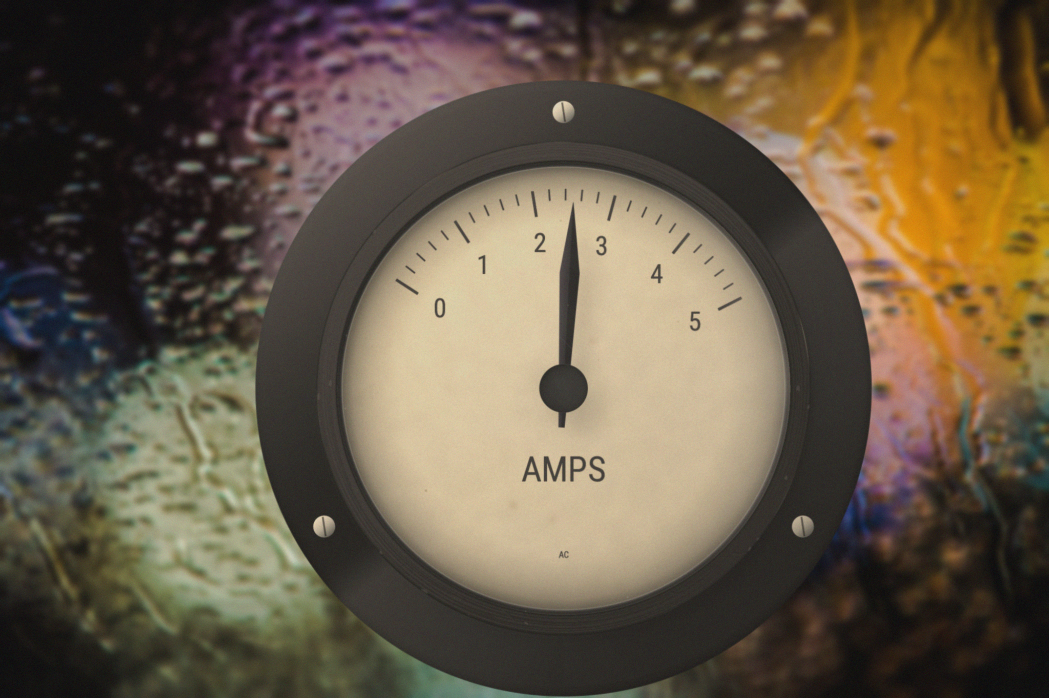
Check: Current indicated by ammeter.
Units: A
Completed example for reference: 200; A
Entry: 2.5; A
